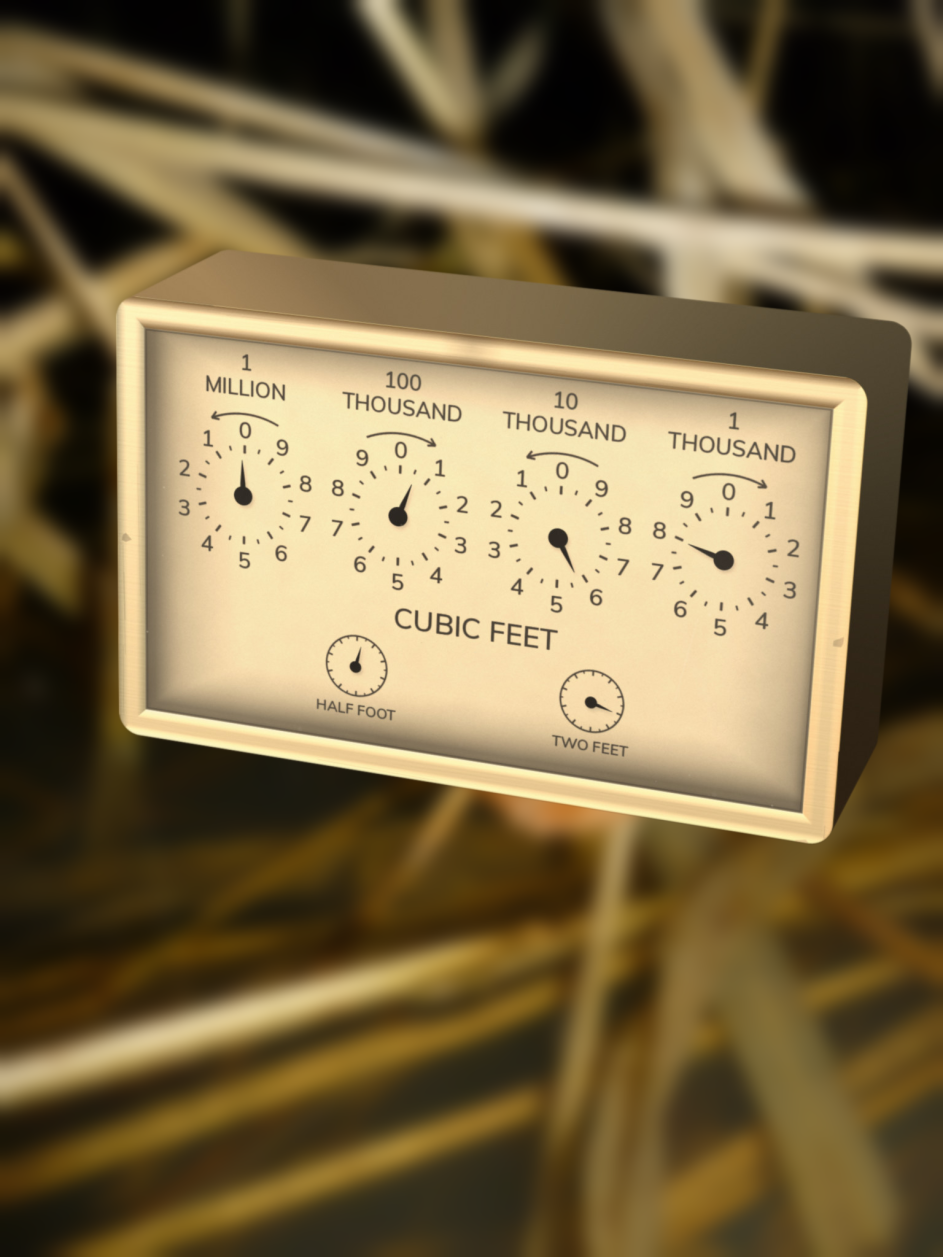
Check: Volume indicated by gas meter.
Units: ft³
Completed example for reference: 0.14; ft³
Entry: 5800; ft³
